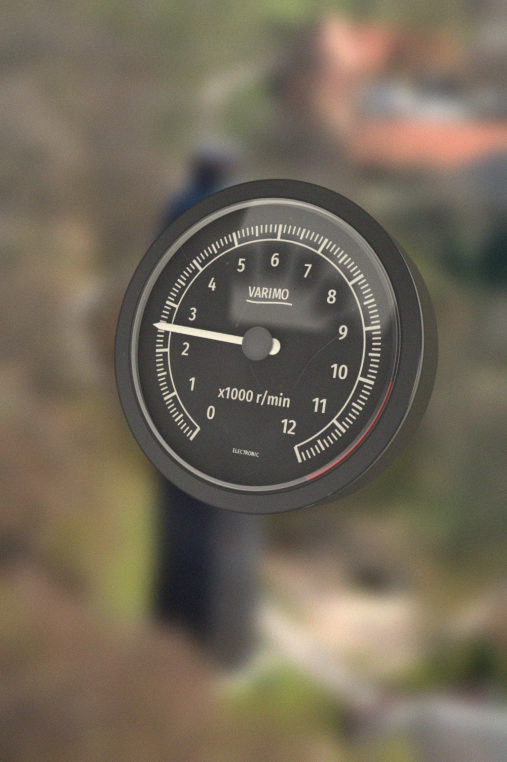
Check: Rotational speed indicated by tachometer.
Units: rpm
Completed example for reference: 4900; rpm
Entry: 2500; rpm
